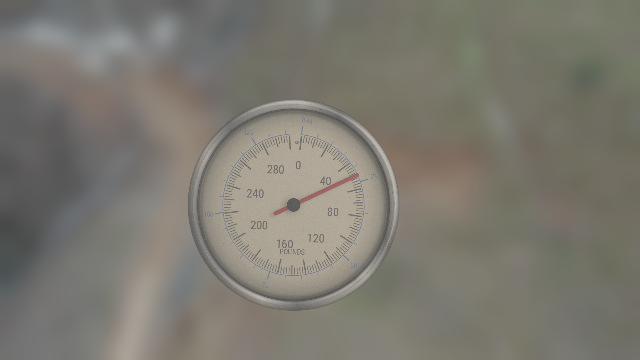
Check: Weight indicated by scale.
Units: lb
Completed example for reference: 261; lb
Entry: 50; lb
